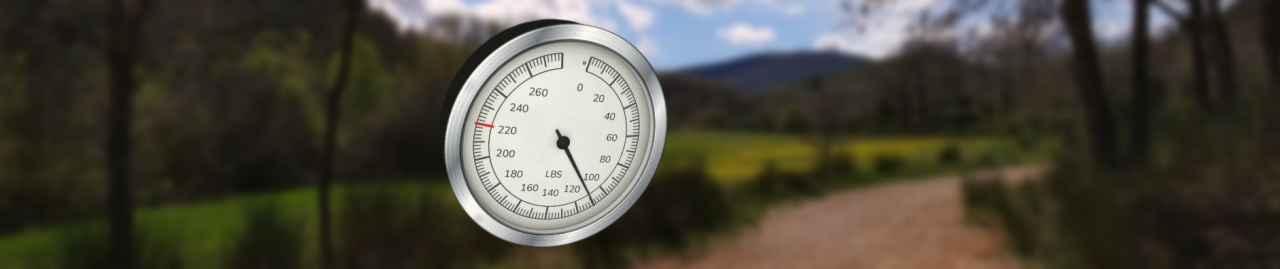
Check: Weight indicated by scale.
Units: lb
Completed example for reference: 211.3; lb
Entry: 110; lb
